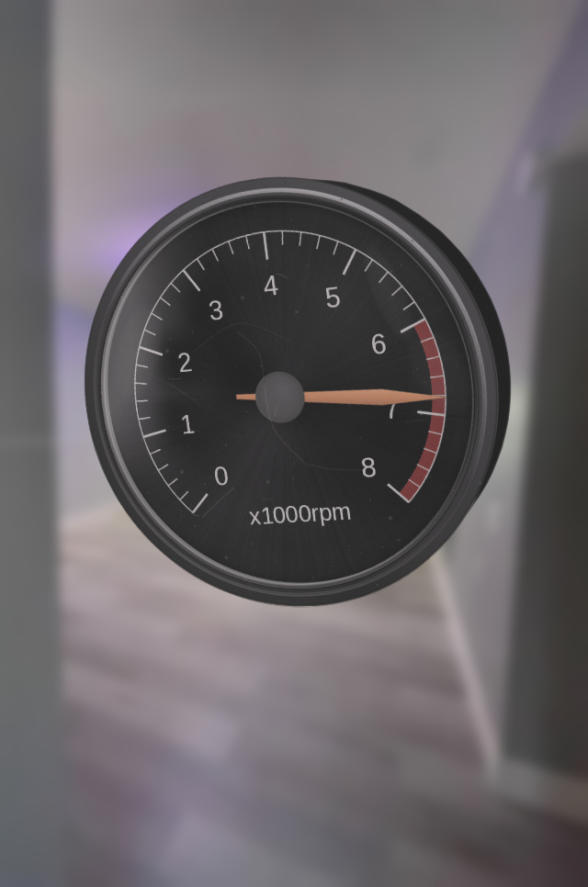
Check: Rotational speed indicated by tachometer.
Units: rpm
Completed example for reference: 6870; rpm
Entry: 6800; rpm
